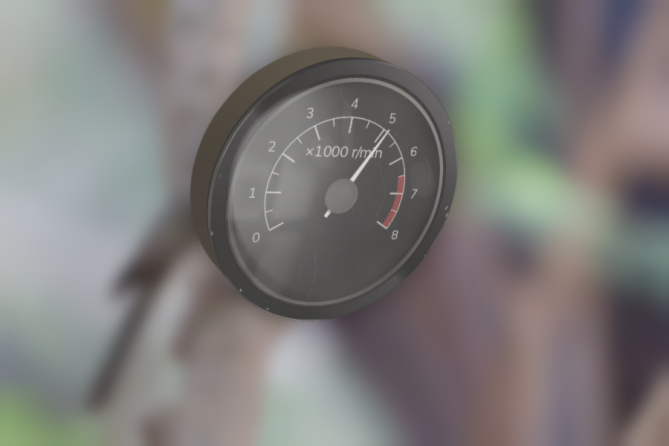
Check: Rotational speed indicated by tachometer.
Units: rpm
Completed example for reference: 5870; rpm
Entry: 5000; rpm
